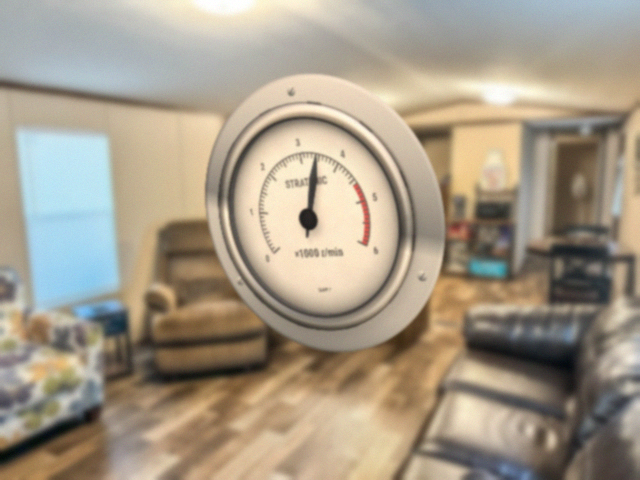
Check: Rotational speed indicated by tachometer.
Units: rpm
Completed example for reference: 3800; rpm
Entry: 3500; rpm
